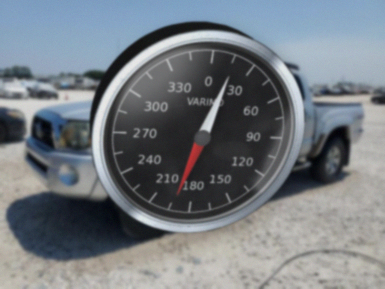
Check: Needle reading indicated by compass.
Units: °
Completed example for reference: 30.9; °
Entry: 195; °
